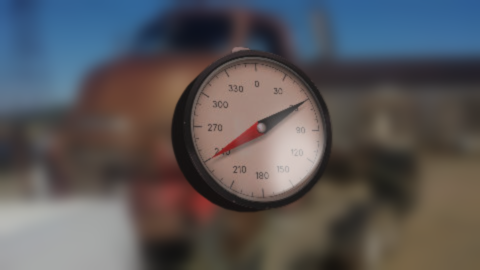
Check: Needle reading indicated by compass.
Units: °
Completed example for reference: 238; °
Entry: 240; °
